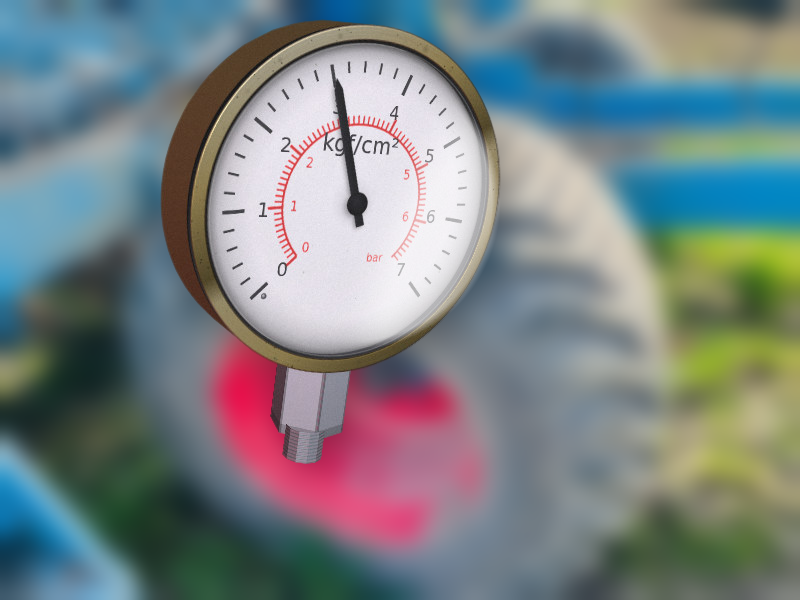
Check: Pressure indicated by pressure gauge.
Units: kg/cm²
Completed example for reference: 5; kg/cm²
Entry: 3; kg/cm²
